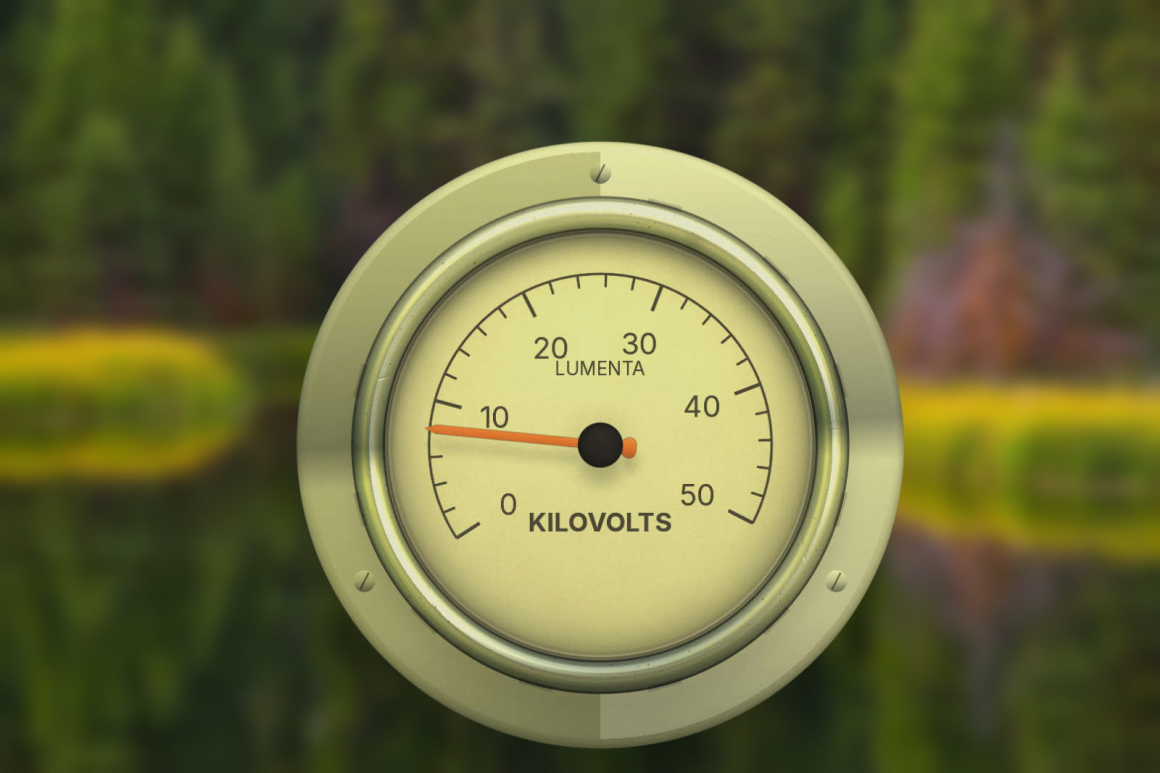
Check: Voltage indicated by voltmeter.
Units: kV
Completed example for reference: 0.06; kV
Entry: 8; kV
